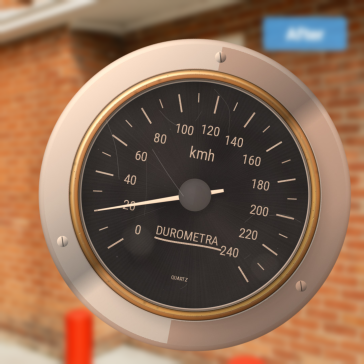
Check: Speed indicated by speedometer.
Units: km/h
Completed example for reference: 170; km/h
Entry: 20; km/h
